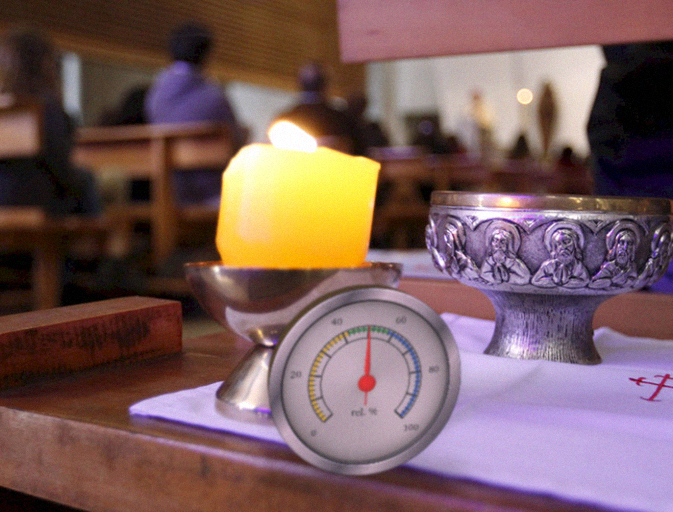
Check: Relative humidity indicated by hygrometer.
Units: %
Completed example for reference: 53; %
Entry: 50; %
